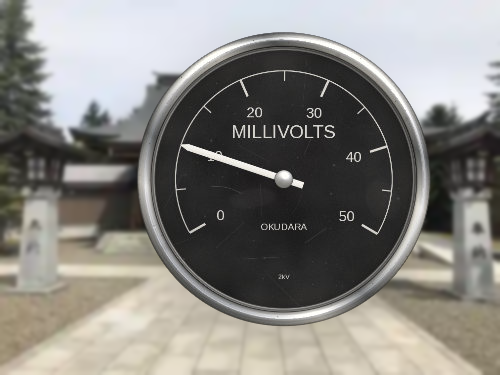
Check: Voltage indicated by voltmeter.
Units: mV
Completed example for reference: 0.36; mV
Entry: 10; mV
